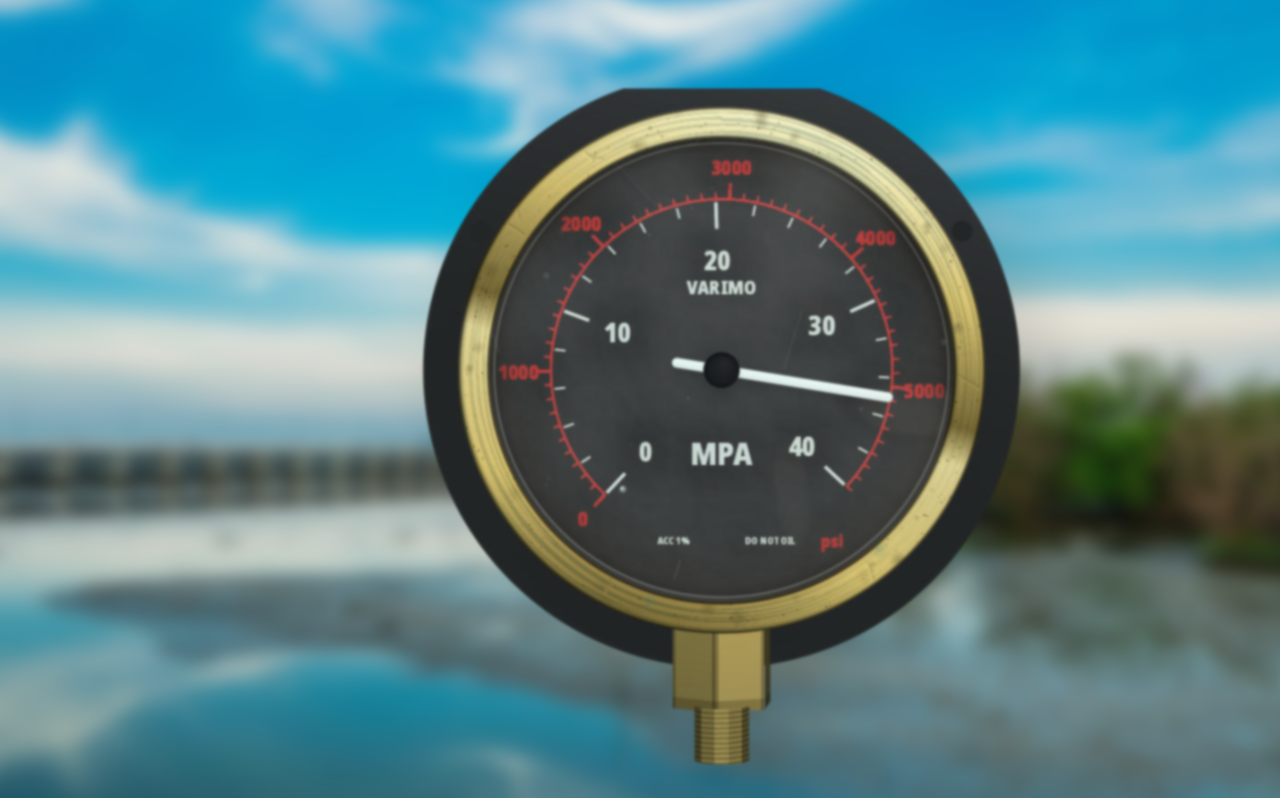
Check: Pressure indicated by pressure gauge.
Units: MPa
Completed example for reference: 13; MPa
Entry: 35; MPa
